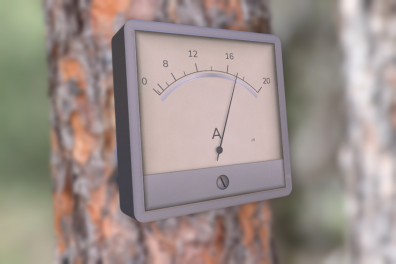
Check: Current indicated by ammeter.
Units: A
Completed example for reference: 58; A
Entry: 17; A
